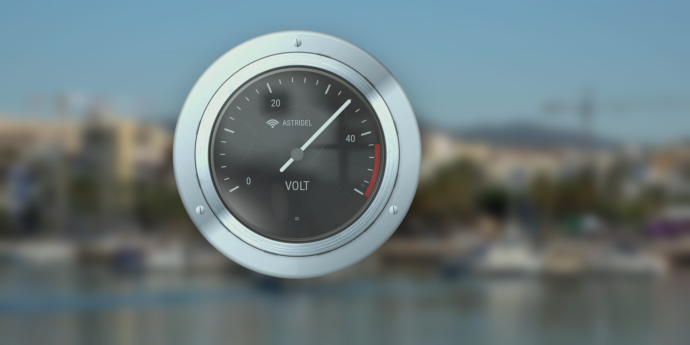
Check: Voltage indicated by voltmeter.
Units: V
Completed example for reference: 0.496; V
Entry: 34; V
